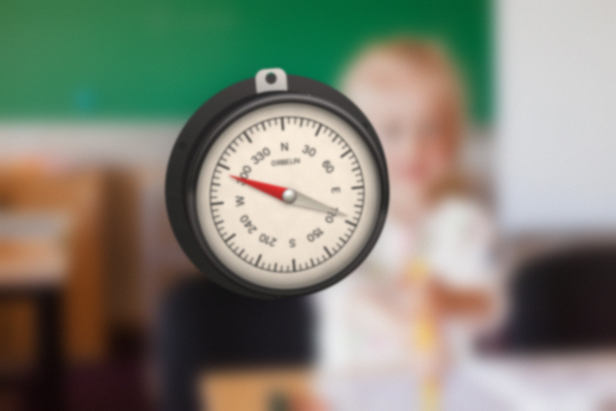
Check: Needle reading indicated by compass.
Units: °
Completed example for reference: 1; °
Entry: 295; °
